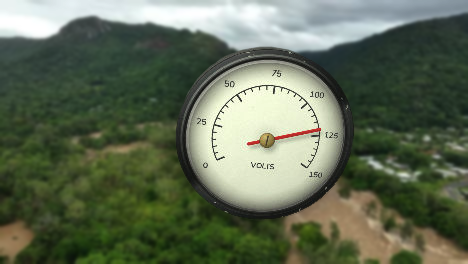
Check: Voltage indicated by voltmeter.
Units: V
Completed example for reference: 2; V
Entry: 120; V
